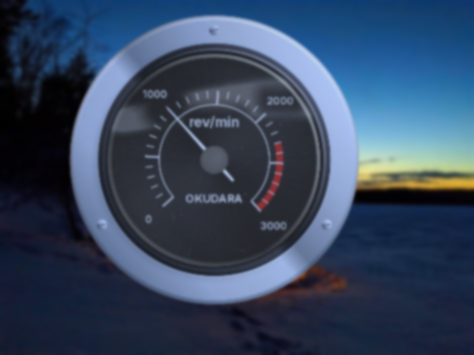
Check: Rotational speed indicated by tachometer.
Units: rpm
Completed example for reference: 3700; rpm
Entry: 1000; rpm
